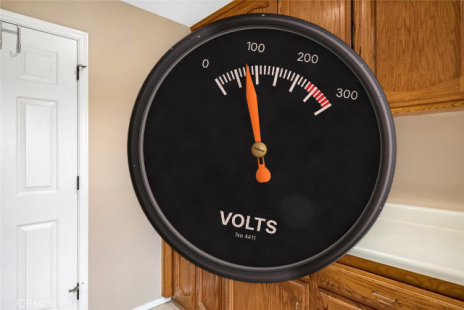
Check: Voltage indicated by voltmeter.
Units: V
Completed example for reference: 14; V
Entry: 80; V
